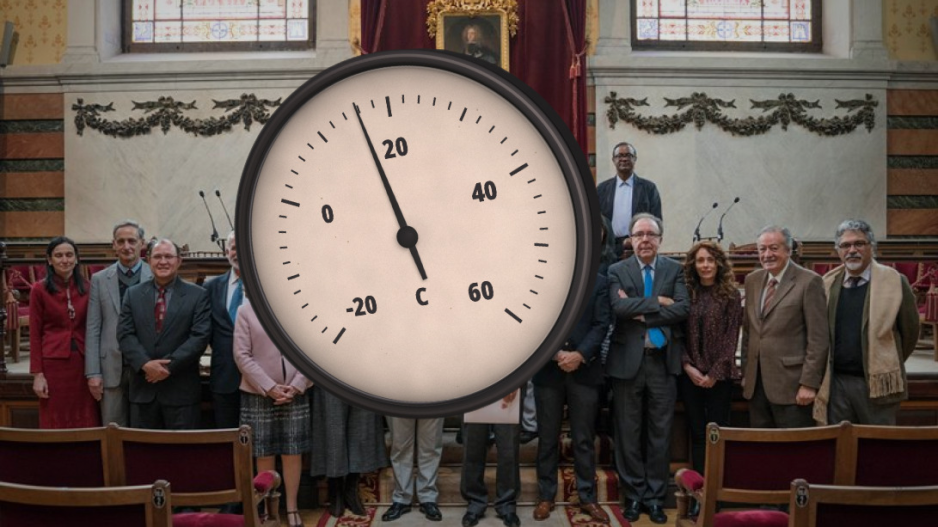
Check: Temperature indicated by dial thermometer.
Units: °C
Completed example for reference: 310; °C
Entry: 16; °C
